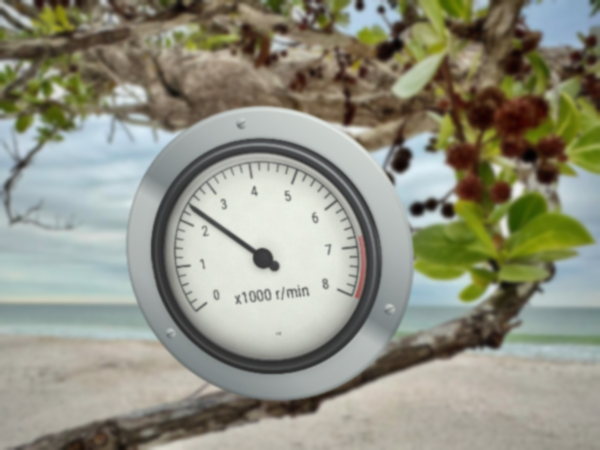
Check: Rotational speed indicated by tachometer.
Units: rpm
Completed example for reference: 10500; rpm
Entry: 2400; rpm
